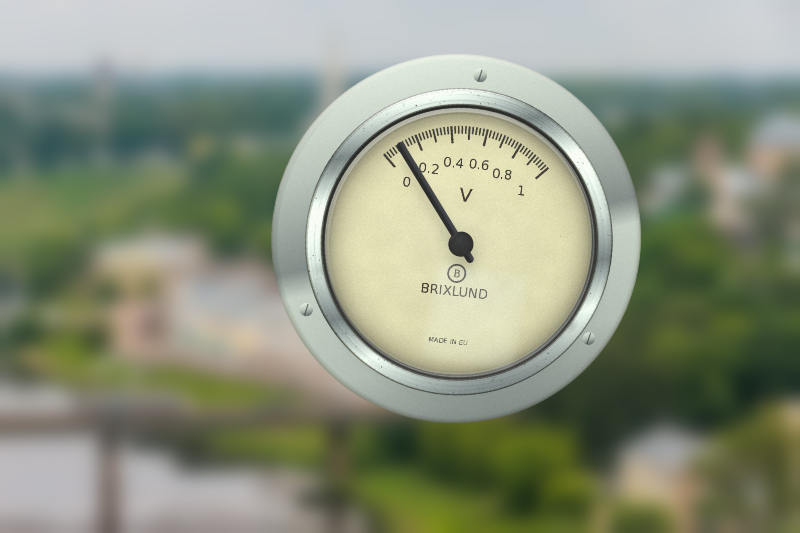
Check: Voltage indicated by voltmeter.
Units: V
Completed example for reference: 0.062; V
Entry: 0.1; V
